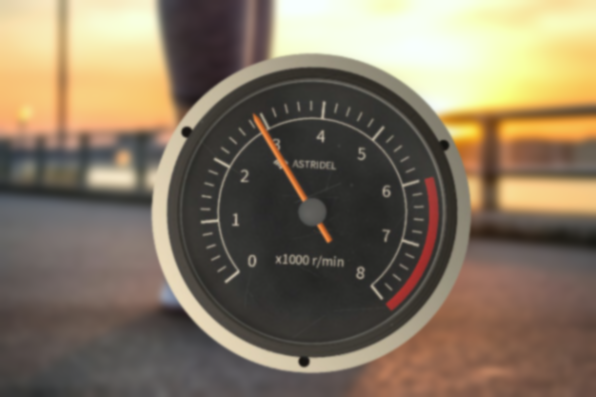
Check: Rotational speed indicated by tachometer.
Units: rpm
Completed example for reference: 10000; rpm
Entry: 2900; rpm
